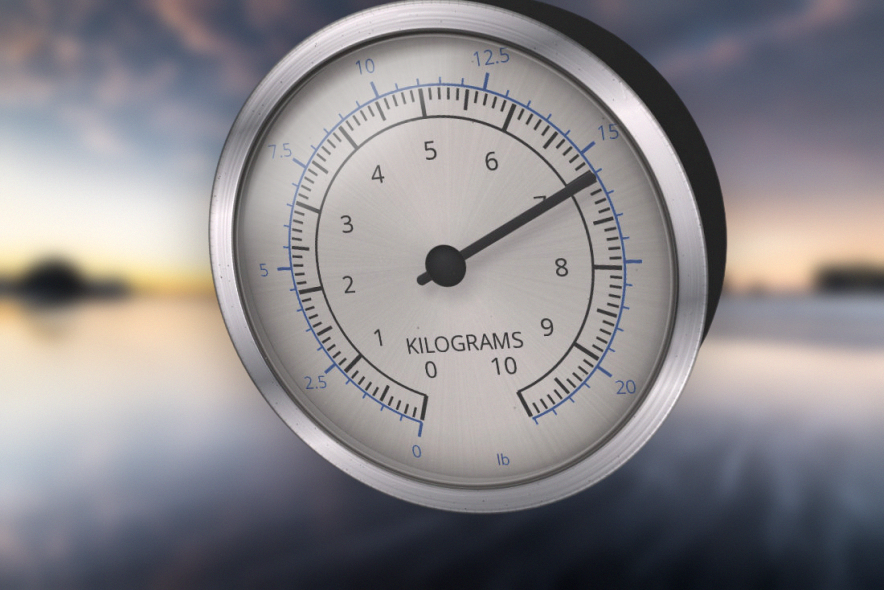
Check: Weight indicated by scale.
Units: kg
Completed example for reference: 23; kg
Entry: 7.05; kg
